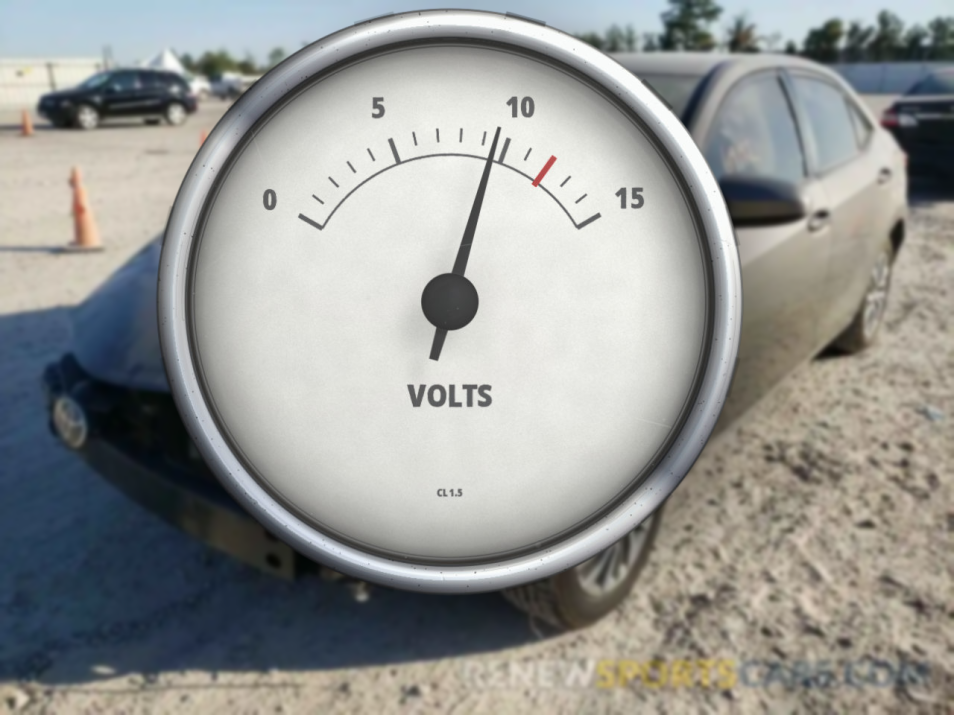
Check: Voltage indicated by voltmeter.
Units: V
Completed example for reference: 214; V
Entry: 9.5; V
